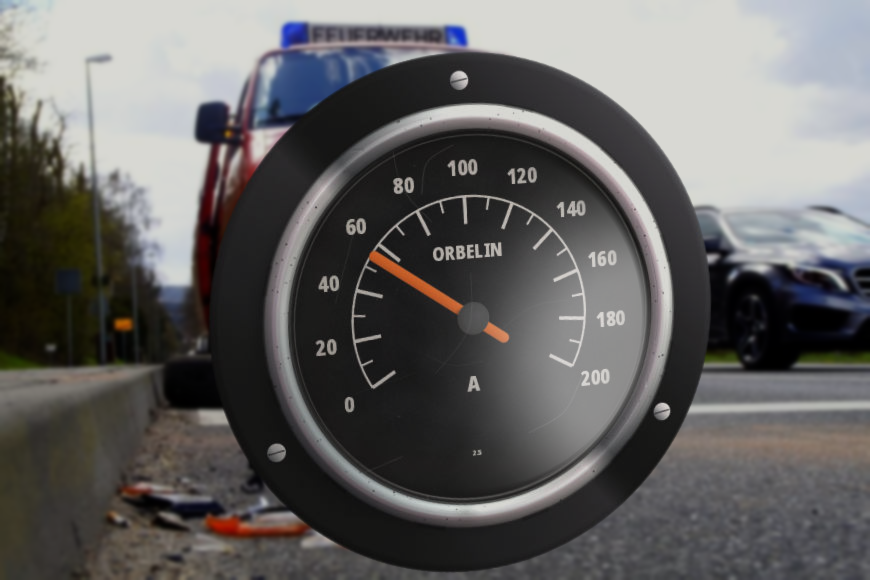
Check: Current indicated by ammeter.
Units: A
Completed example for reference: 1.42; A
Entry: 55; A
